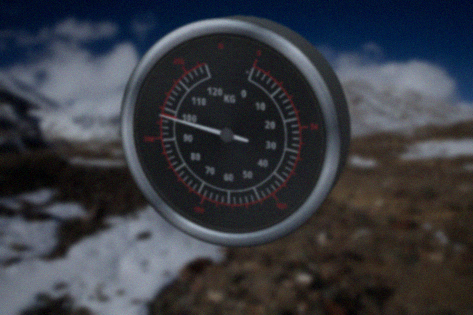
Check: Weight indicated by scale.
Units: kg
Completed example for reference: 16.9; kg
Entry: 98; kg
